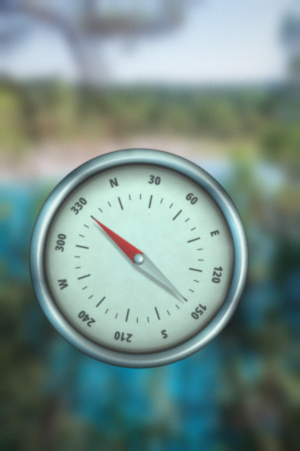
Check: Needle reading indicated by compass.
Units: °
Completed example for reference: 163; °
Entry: 330; °
